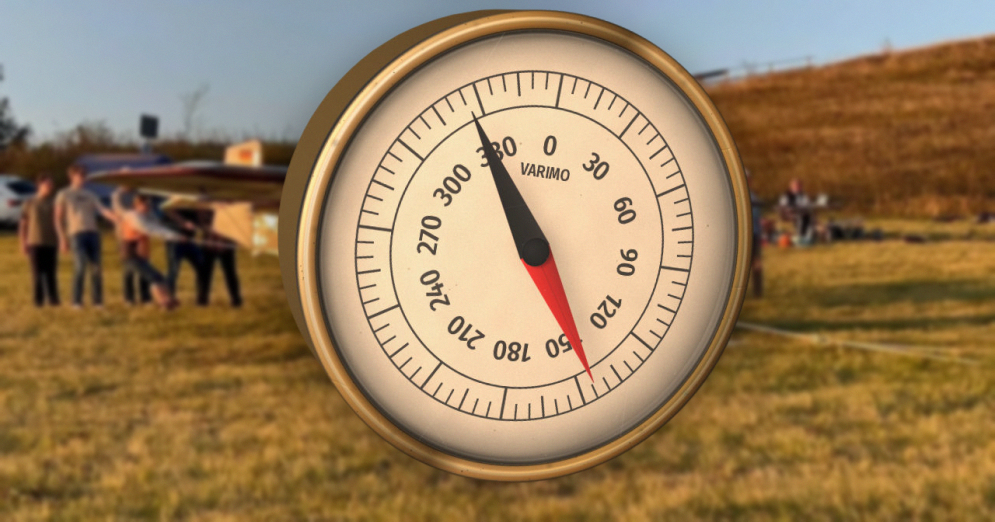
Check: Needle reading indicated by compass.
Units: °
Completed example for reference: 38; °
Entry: 145; °
